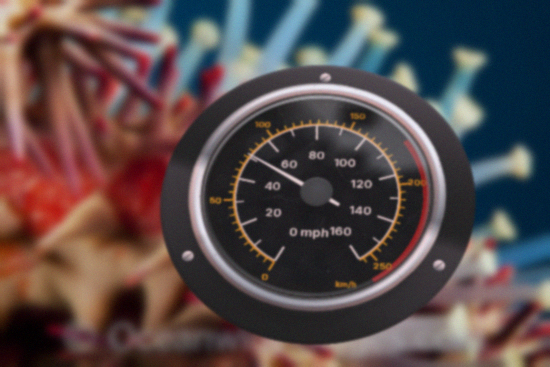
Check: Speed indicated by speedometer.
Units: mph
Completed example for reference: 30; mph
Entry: 50; mph
